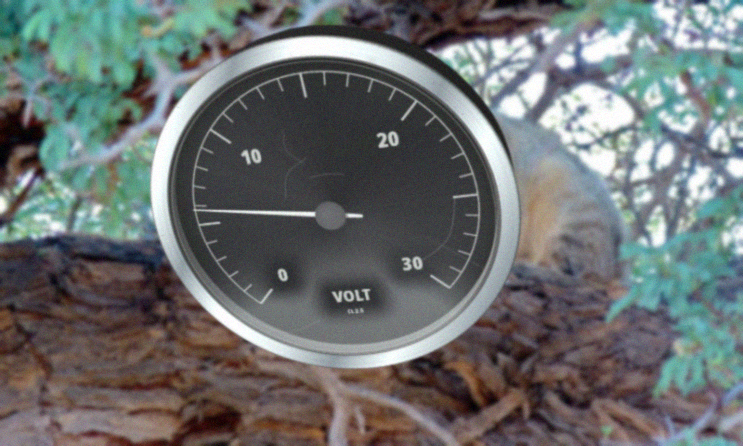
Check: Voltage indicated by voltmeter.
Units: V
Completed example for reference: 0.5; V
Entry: 6; V
